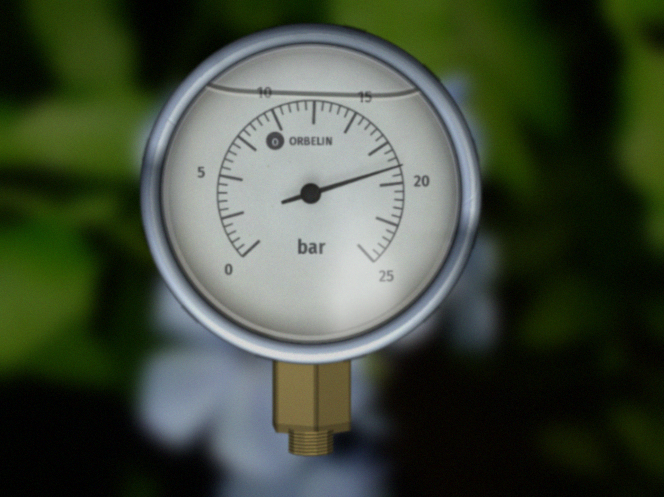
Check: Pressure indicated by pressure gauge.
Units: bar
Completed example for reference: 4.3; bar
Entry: 19; bar
